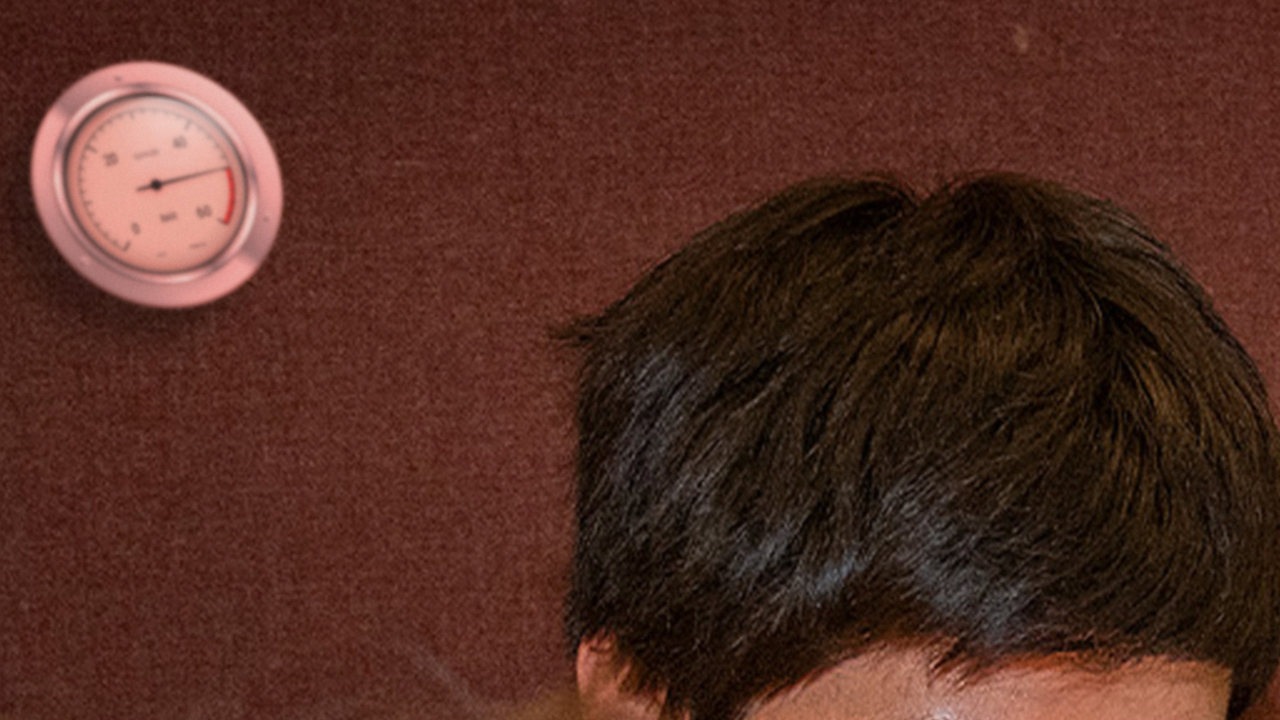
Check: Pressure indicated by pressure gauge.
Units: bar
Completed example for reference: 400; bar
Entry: 50; bar
